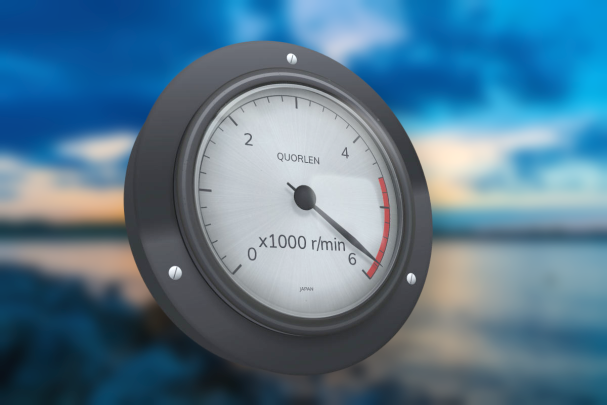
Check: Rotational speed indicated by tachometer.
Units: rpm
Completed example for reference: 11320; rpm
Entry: 5800; rpm
